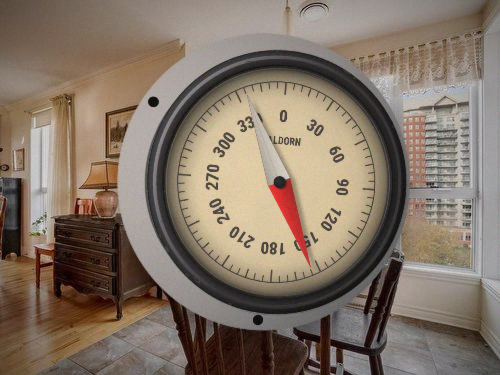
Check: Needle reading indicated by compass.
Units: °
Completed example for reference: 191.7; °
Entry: 155; °
